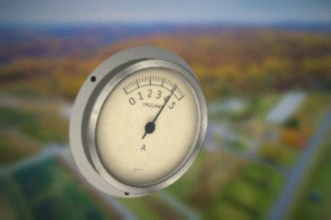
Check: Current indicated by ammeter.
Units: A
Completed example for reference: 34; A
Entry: 4; A
